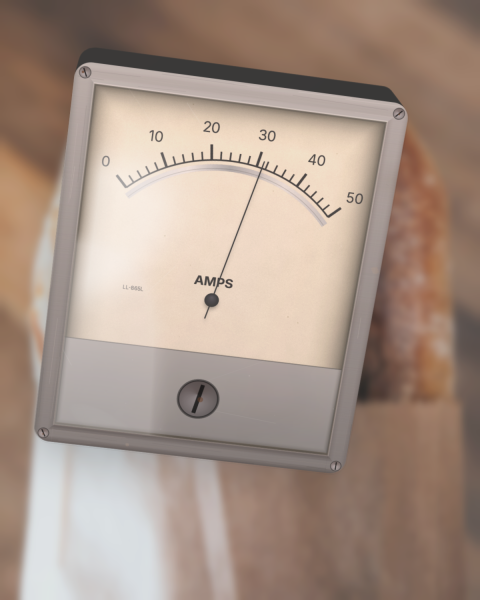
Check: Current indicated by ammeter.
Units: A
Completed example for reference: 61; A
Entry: 31; A
